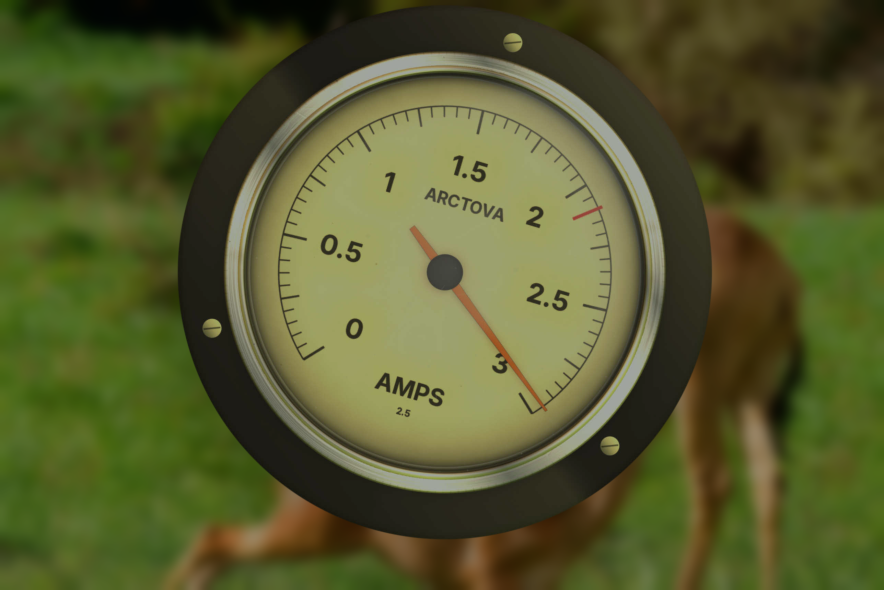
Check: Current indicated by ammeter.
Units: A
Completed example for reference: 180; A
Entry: 2.95; A
